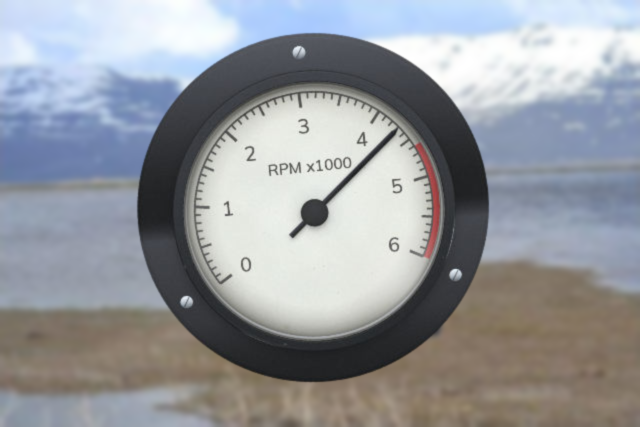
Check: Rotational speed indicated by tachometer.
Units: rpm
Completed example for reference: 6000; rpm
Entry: 4300; rpm
